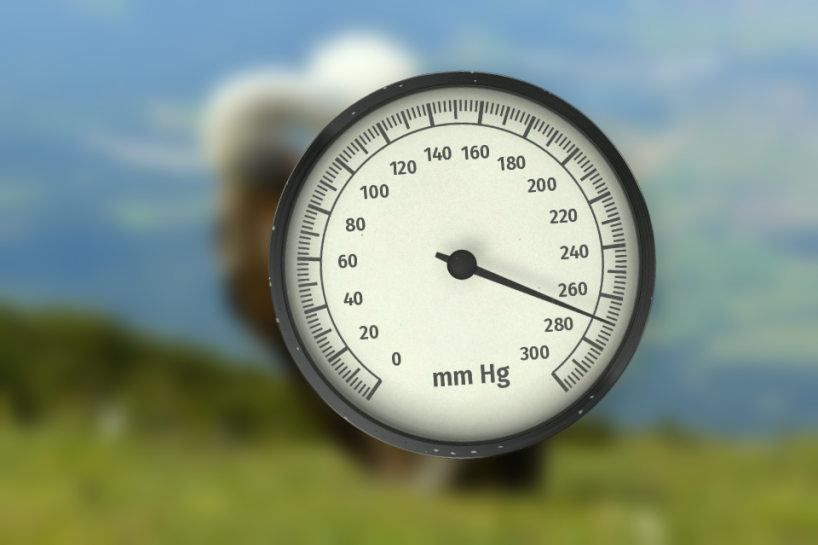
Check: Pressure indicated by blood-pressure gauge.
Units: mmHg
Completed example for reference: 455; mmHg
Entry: 270; mmHg
